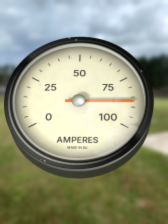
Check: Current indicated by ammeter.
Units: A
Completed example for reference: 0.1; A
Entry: 87.5; A
